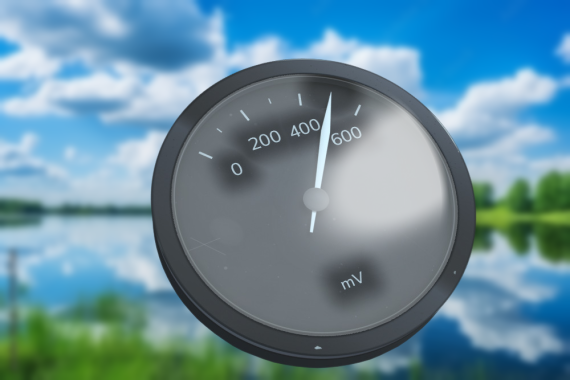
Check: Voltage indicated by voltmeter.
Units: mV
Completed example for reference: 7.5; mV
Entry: 500; mV
